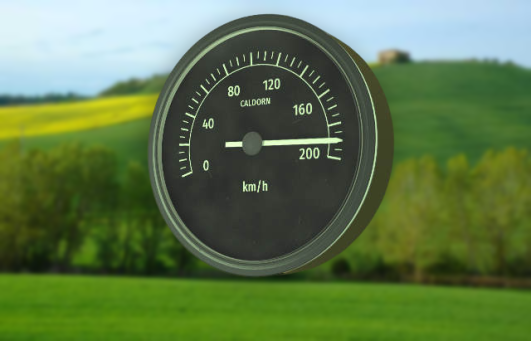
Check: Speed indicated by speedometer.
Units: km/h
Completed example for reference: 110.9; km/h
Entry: 190; km/h
